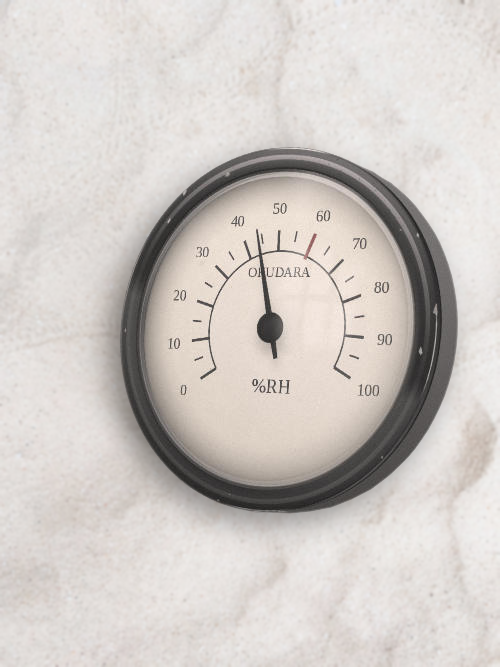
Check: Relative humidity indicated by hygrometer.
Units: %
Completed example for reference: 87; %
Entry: 45; %
